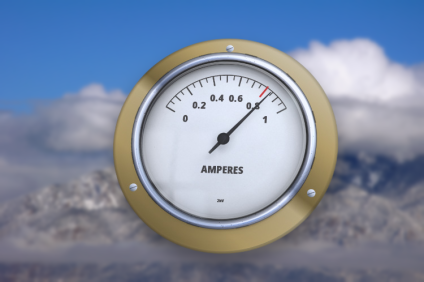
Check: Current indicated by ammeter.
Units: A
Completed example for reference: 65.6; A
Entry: 0.85; A
